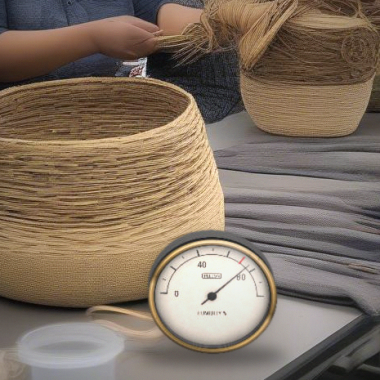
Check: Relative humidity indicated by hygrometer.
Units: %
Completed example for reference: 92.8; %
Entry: 75; %
